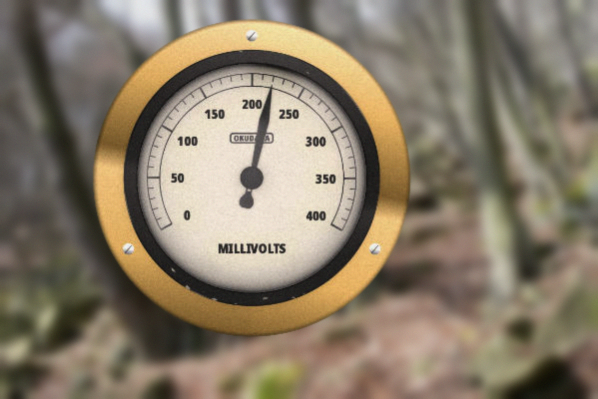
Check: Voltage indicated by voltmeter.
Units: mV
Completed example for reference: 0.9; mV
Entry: 220; mV
